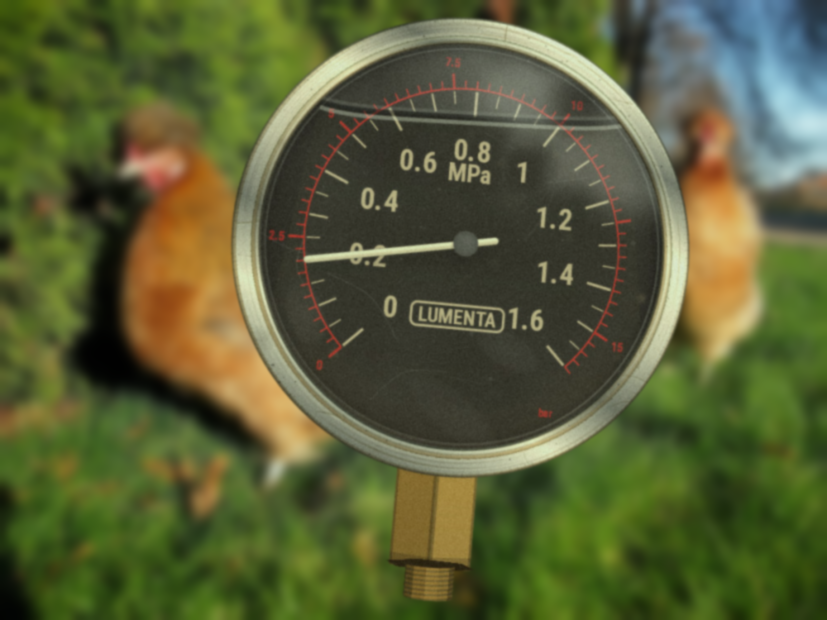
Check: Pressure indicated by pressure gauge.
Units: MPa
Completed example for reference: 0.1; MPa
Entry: 0.2; MPa
